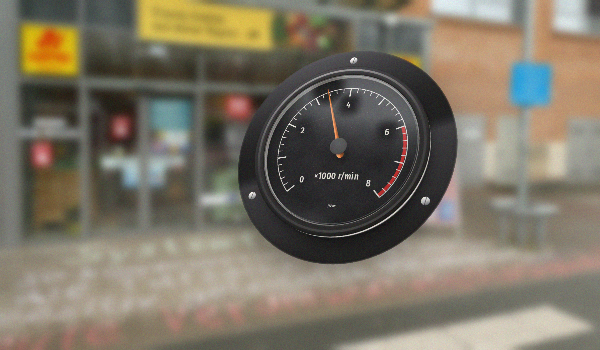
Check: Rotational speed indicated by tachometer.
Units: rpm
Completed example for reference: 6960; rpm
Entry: 3400; rpm
